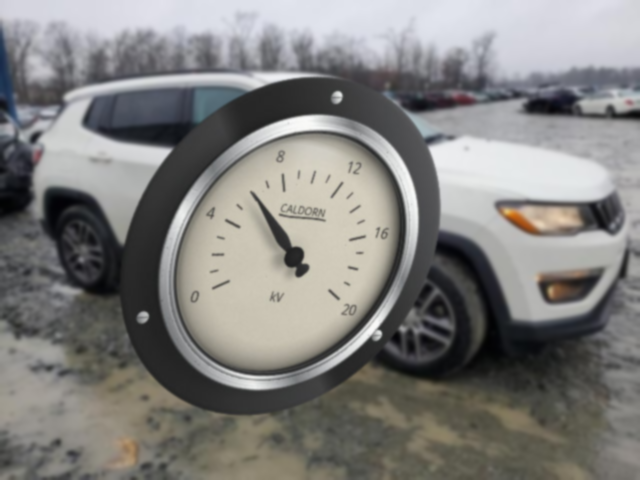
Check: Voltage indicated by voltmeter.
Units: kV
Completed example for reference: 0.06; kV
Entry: 6; kV
